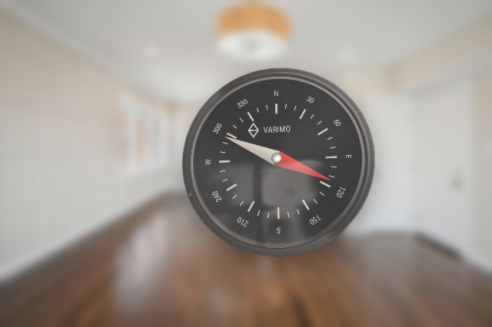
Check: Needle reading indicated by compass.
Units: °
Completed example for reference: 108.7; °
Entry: 115; °
